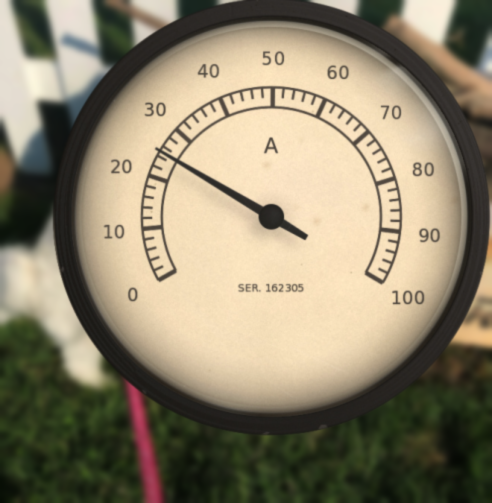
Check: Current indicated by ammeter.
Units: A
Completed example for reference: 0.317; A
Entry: 25; A
